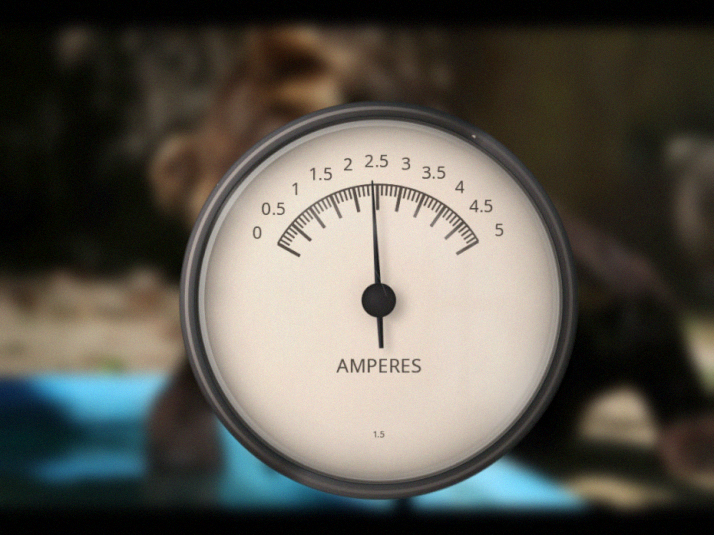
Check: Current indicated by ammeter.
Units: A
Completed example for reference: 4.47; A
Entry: 2.4; A
